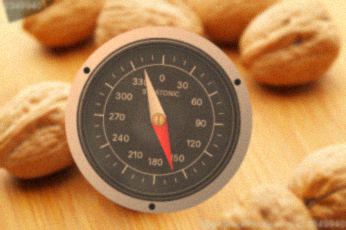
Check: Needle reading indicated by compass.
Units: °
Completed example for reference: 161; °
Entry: 160; °
